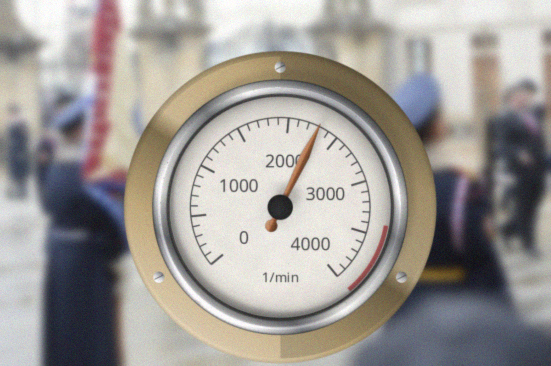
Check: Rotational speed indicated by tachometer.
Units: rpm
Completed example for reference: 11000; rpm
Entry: 2300; rpm
